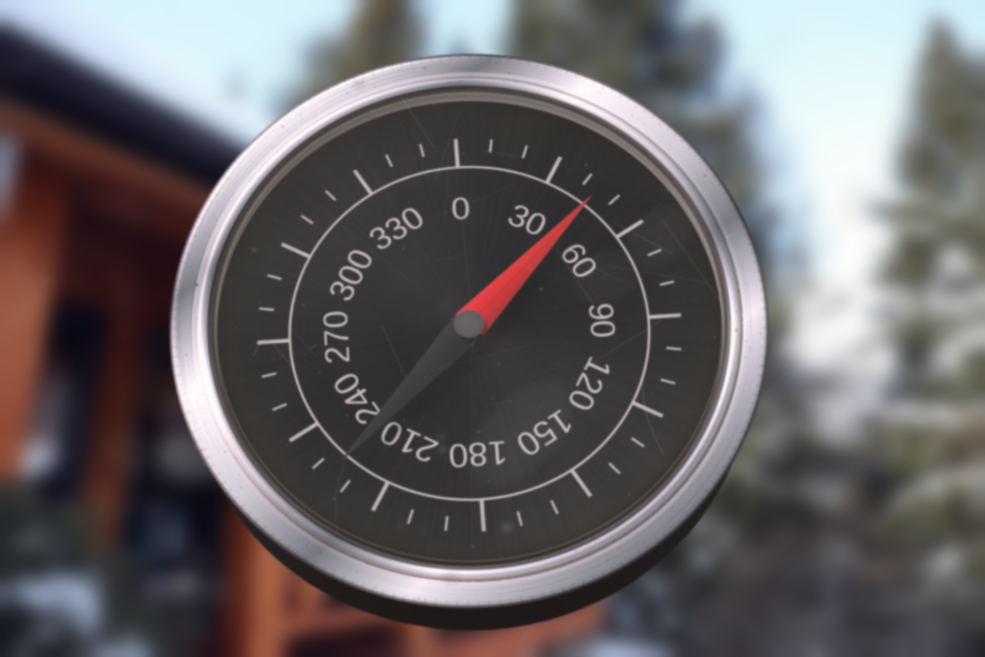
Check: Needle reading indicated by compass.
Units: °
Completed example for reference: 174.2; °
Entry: 45; °
